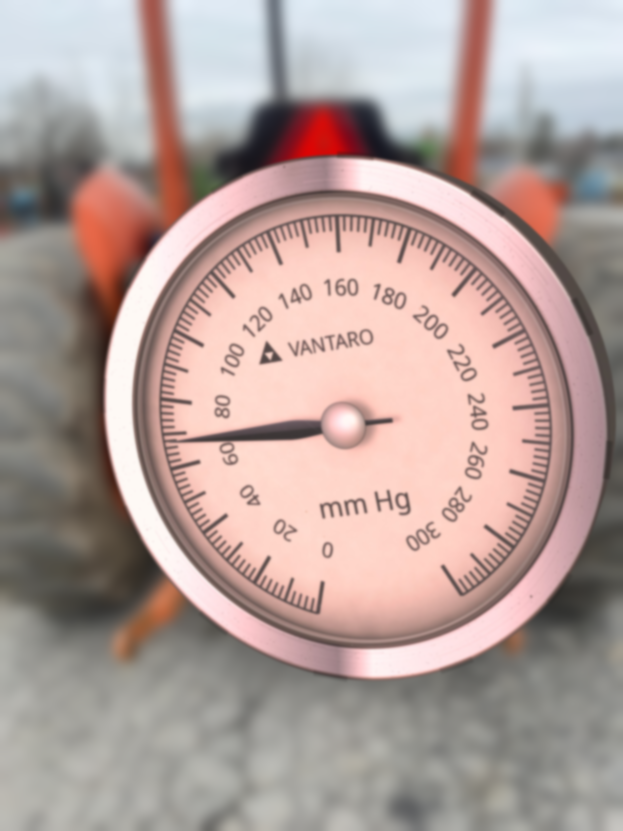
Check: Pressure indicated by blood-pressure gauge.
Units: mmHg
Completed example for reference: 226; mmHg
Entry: 68; mmHg
